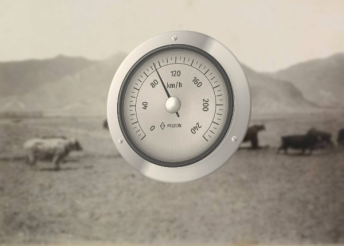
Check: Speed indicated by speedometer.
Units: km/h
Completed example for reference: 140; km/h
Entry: 95; km/h
